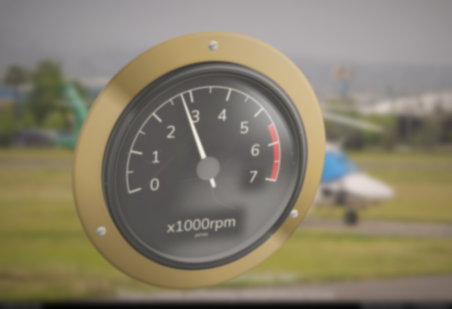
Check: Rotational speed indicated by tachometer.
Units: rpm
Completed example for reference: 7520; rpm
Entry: 2750; rpm
